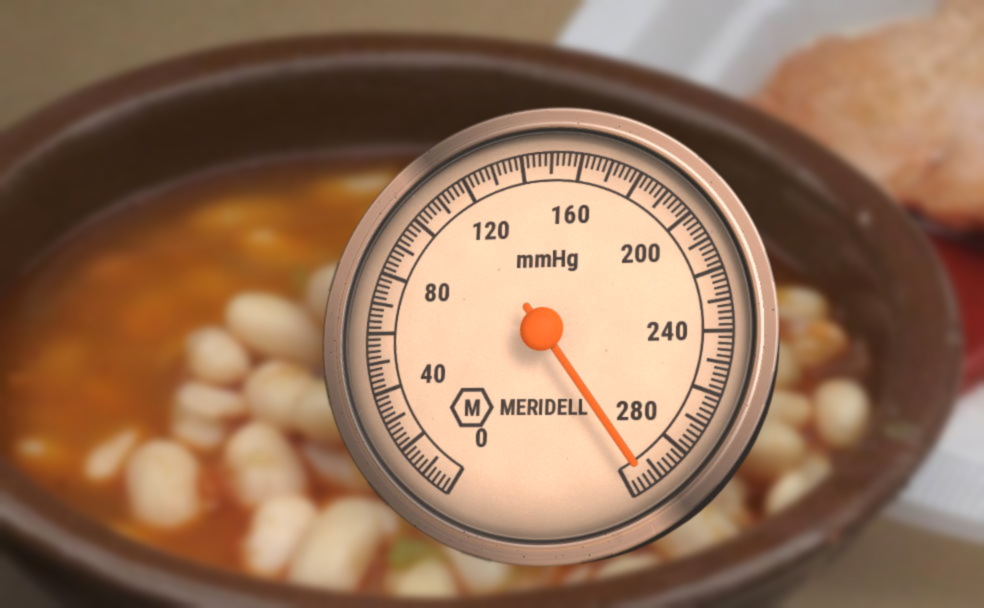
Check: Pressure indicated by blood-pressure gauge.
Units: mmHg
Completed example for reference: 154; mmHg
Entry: 294; mmHg
